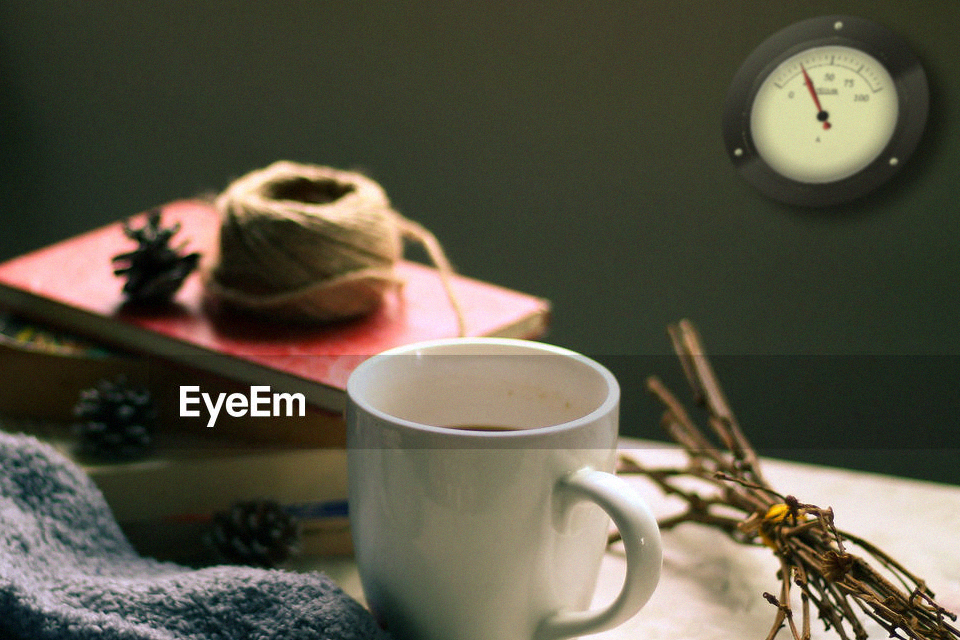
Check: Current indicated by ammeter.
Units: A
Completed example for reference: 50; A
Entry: 25; A
